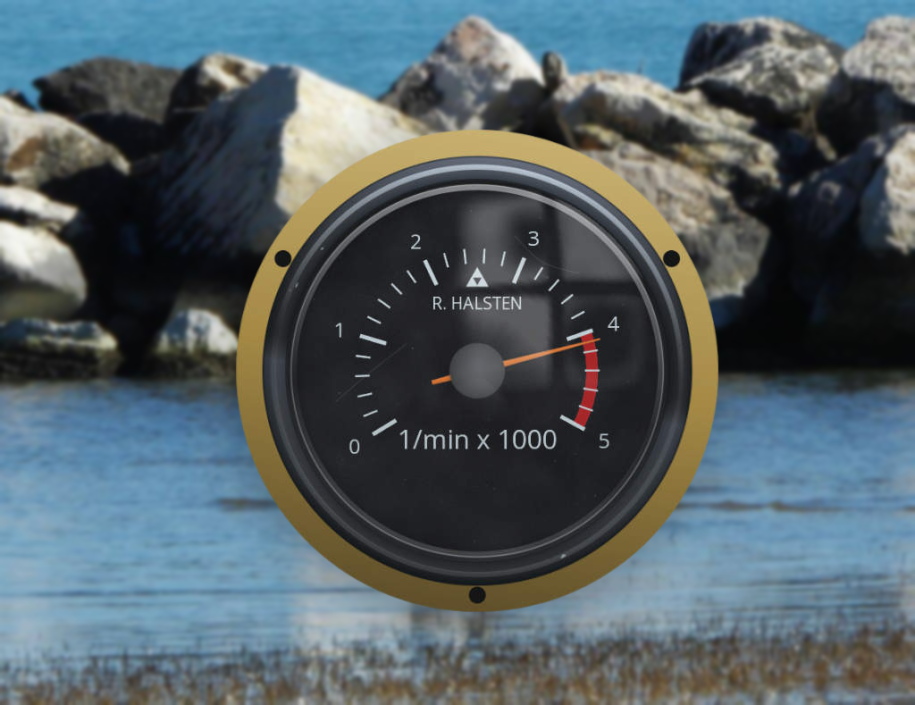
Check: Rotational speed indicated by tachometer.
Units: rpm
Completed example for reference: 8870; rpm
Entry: 4100; rpm
